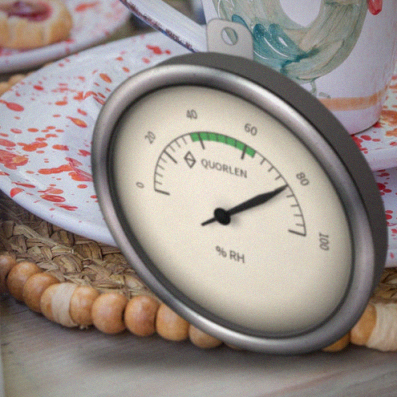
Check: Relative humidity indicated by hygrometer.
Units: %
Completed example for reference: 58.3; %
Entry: 80; %
